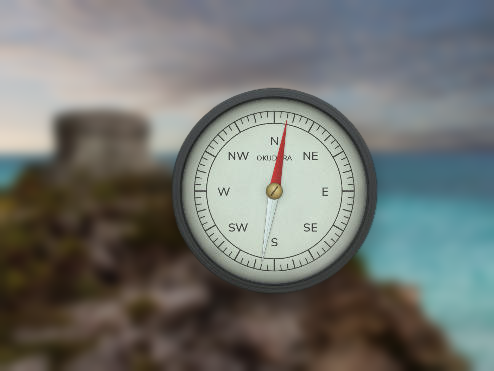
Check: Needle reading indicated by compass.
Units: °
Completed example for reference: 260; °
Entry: 10; °
